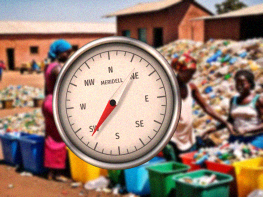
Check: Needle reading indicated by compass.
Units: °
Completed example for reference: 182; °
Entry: 220; °
